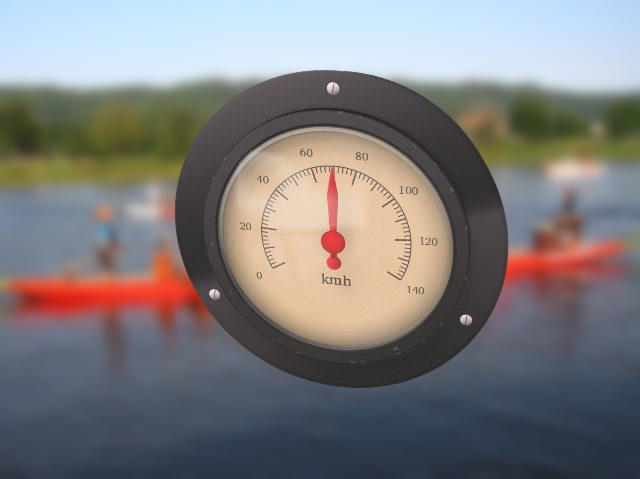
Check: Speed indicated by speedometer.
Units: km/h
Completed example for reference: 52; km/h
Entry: 70; km/h
